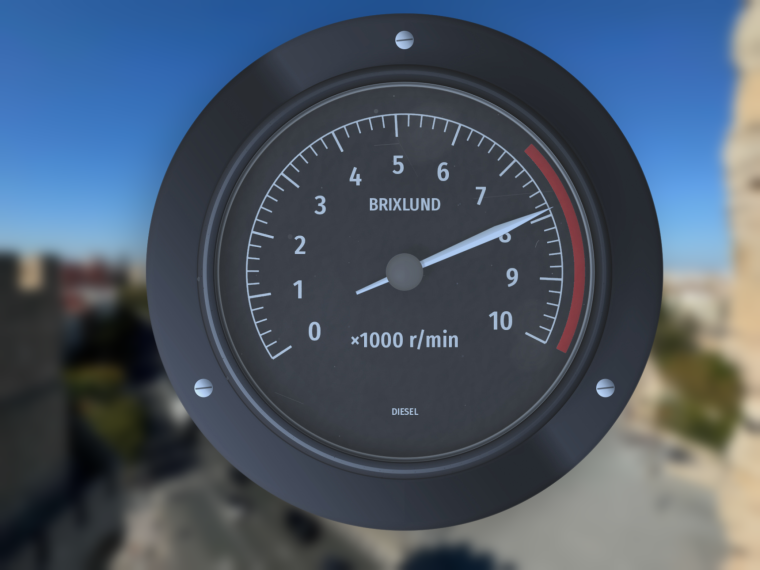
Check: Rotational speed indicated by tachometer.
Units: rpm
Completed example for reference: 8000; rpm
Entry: 7900; rpm
